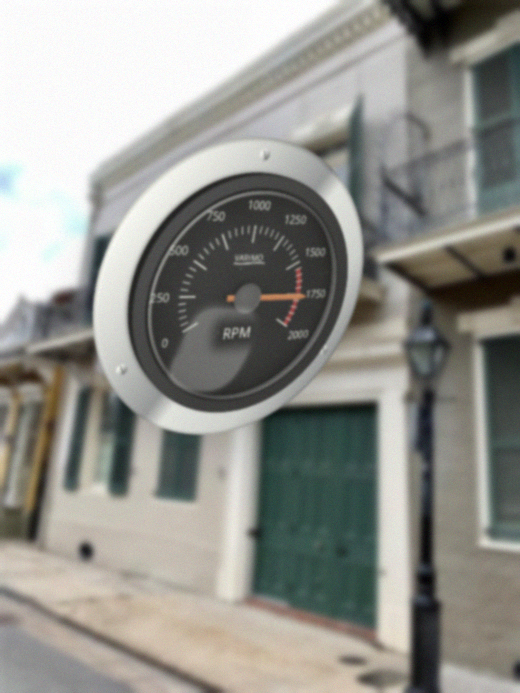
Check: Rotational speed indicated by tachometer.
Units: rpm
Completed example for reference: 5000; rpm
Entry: 1750; rpm
